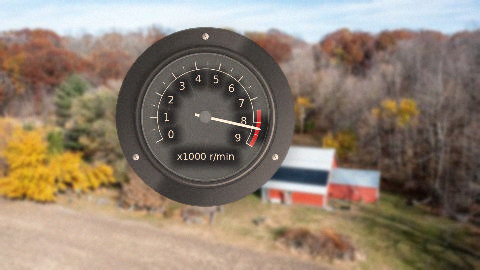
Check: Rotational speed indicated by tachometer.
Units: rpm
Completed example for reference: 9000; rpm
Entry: 8250; rpm
